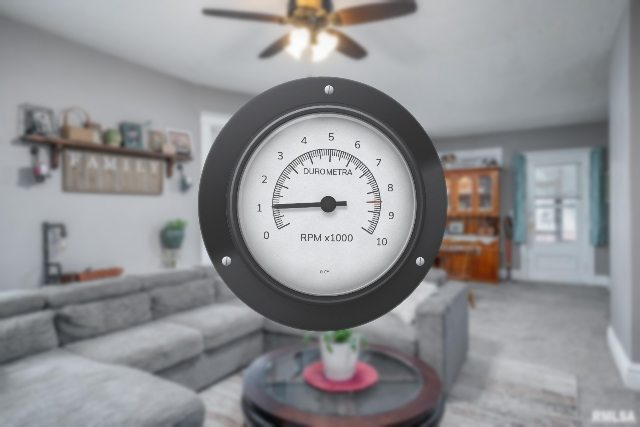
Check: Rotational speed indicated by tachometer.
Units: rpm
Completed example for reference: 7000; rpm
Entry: 1000; rpm
